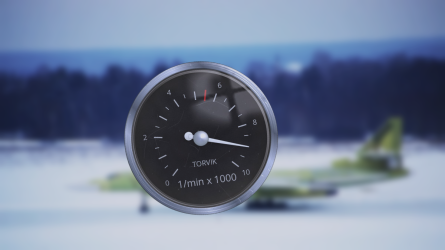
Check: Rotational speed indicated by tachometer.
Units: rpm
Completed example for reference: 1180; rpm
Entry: 9000; rpm
